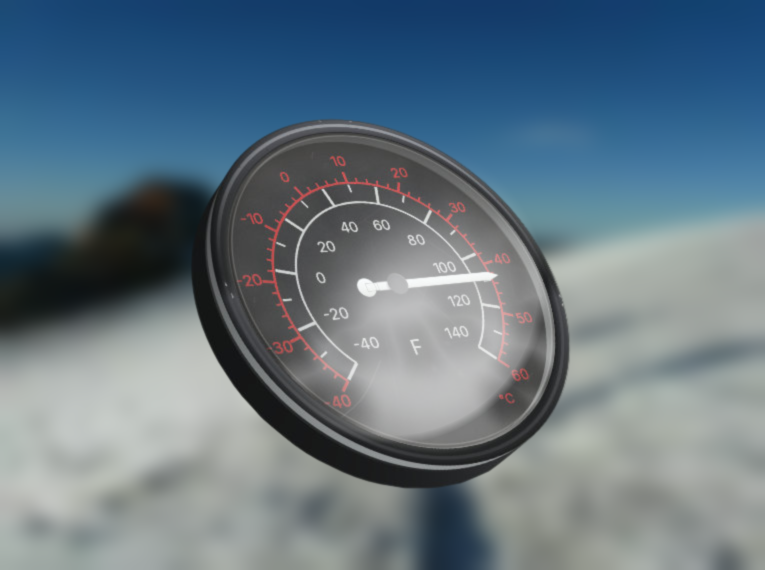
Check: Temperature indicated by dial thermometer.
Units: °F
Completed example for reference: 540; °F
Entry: 110; °F
